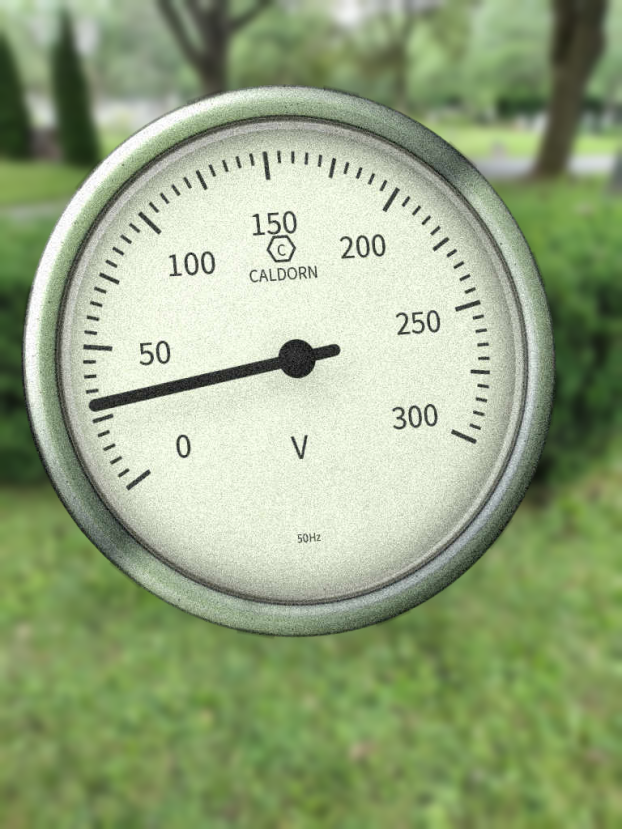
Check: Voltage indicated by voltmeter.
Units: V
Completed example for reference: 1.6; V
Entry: 30; V
